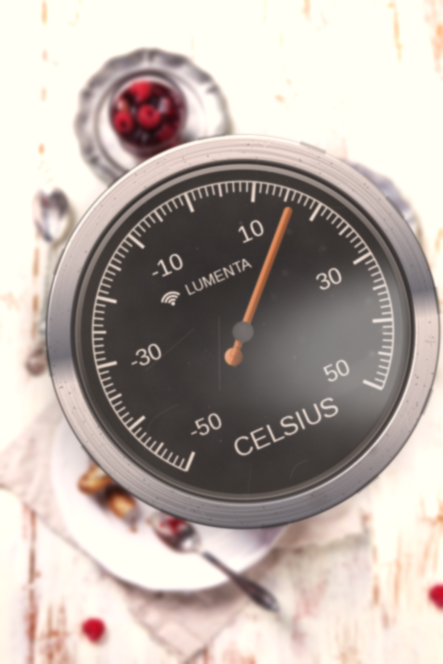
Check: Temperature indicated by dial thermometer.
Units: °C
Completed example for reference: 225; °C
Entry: 16; °C
